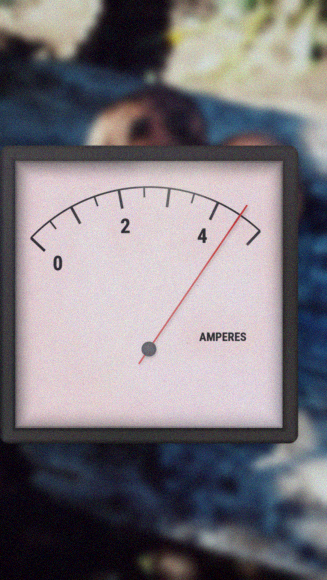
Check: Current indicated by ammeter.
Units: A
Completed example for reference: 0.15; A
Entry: 4.5; A
